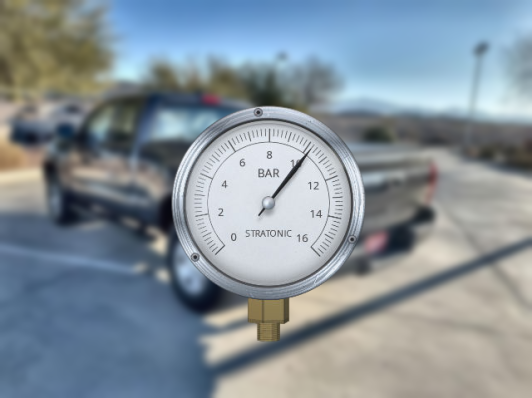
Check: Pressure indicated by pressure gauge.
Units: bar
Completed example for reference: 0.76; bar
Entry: 10.2; bar
